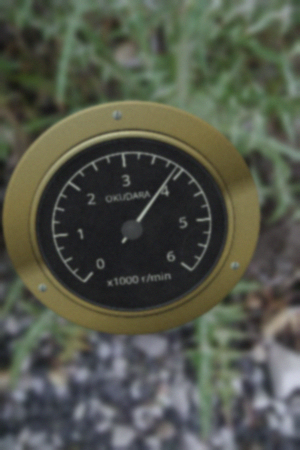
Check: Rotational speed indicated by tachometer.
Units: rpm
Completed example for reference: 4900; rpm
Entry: 3875; rpm
